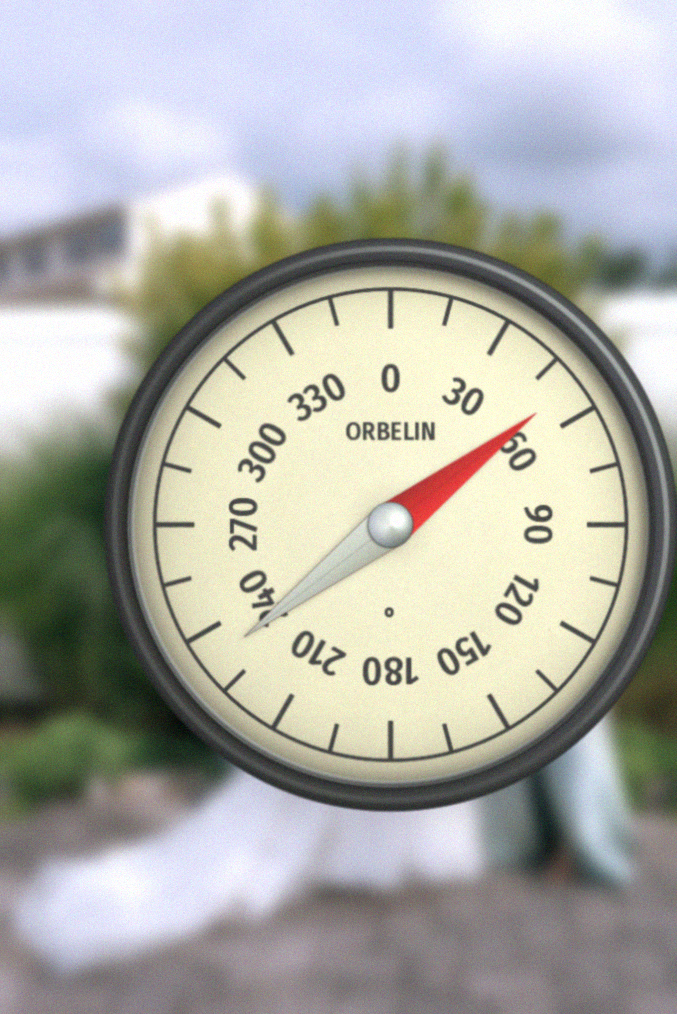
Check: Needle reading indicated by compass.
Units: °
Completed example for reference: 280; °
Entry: 52.5; °
